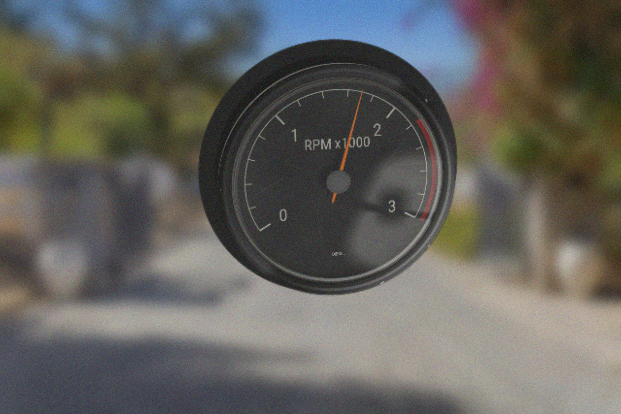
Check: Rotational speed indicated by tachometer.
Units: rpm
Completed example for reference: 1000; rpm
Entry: 1700; rpm
